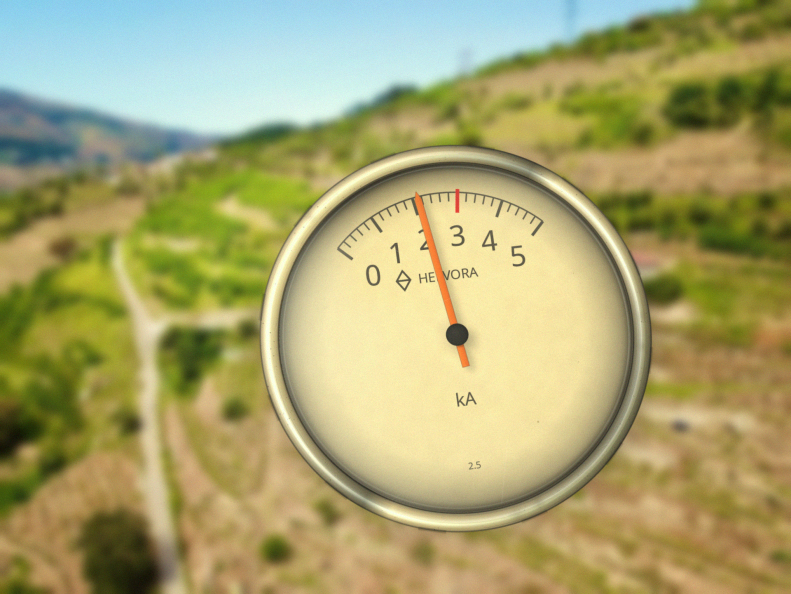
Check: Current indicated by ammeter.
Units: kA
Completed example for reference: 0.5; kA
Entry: 2.1; kA
